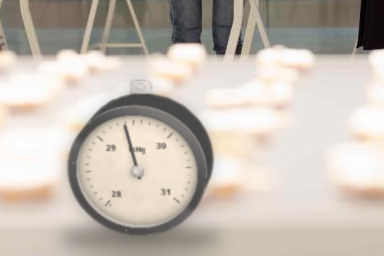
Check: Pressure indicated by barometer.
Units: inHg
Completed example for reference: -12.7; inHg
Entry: 29.4; inHg
